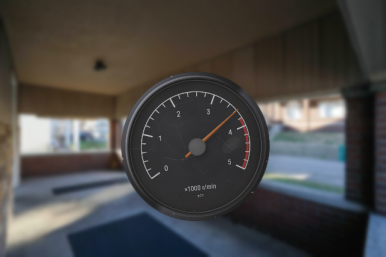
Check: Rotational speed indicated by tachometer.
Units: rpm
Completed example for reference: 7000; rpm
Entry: 3600; rpm
